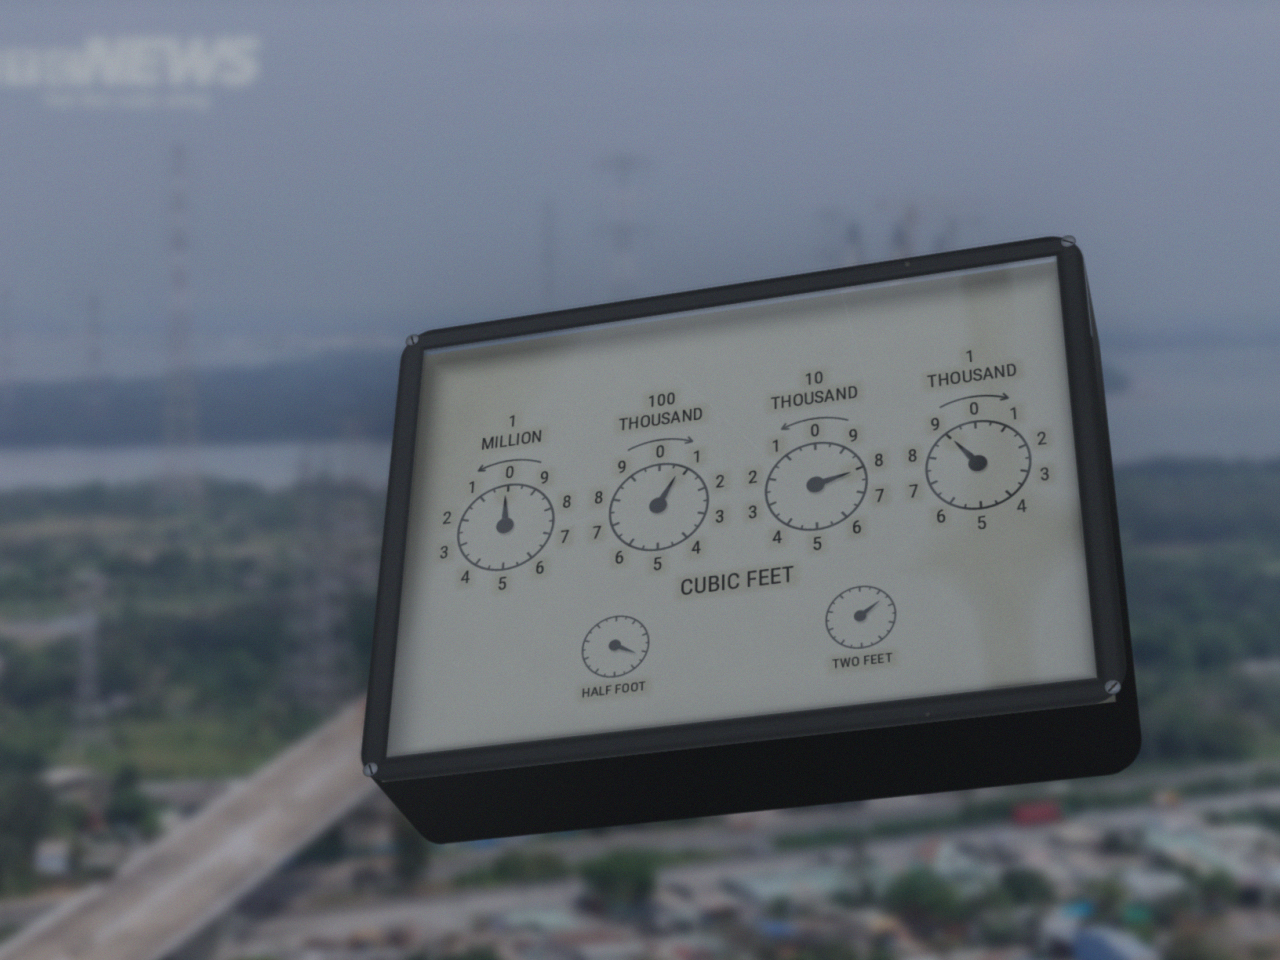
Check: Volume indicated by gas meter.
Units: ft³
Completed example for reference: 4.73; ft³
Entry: 7900; ft³
